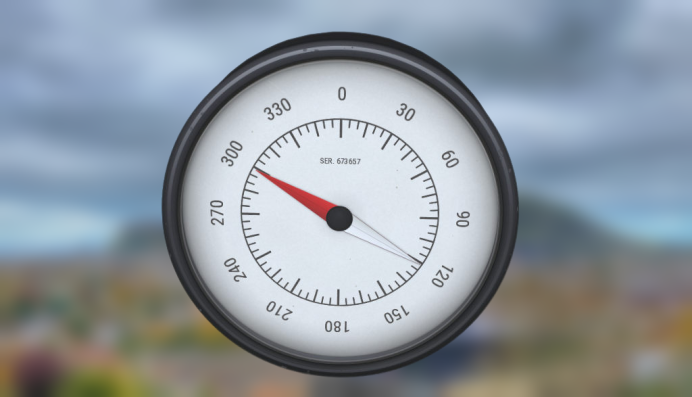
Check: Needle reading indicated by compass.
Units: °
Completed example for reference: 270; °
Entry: 300; °
